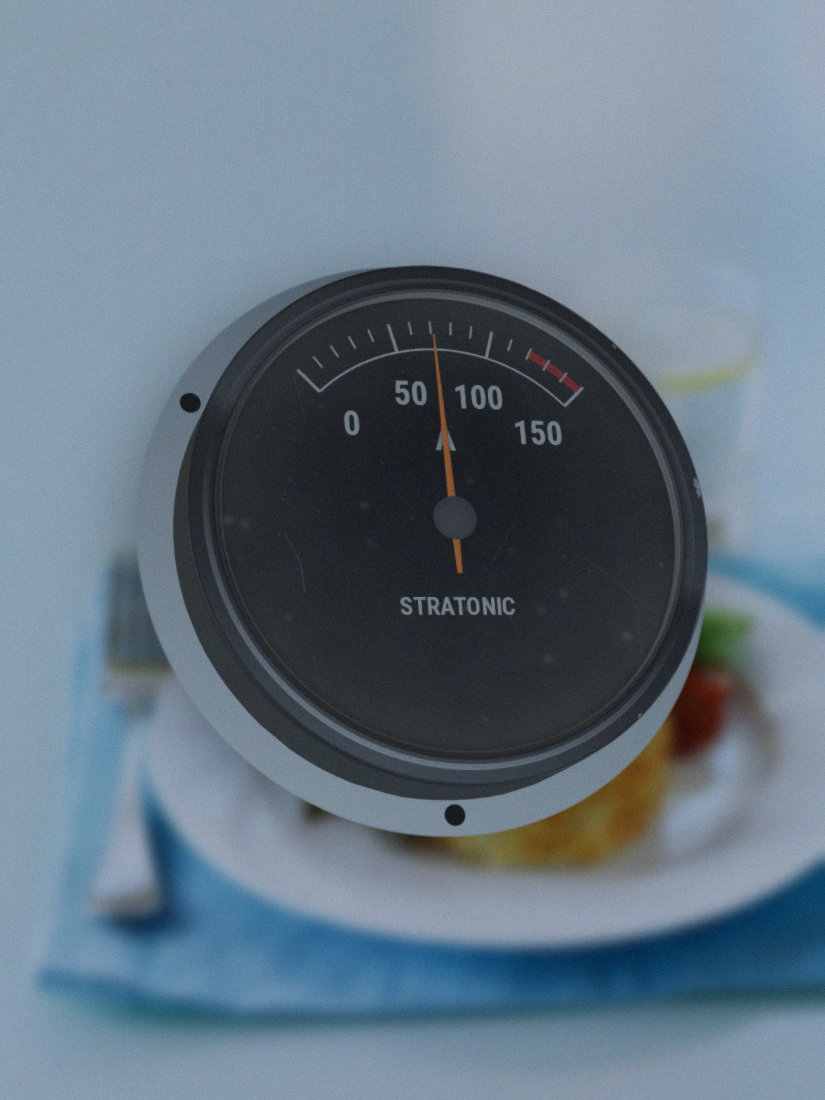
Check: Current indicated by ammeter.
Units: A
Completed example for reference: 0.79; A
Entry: 70; A
